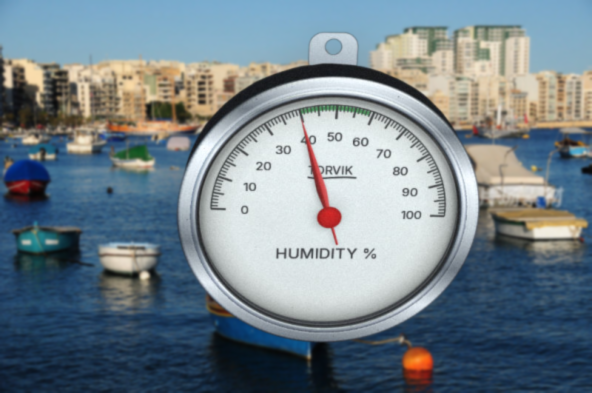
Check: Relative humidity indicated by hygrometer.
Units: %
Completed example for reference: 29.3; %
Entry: 40; %
